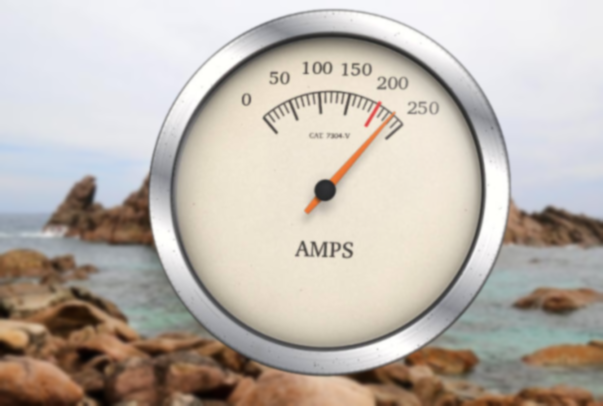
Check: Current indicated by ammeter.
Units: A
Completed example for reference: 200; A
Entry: 230; A
